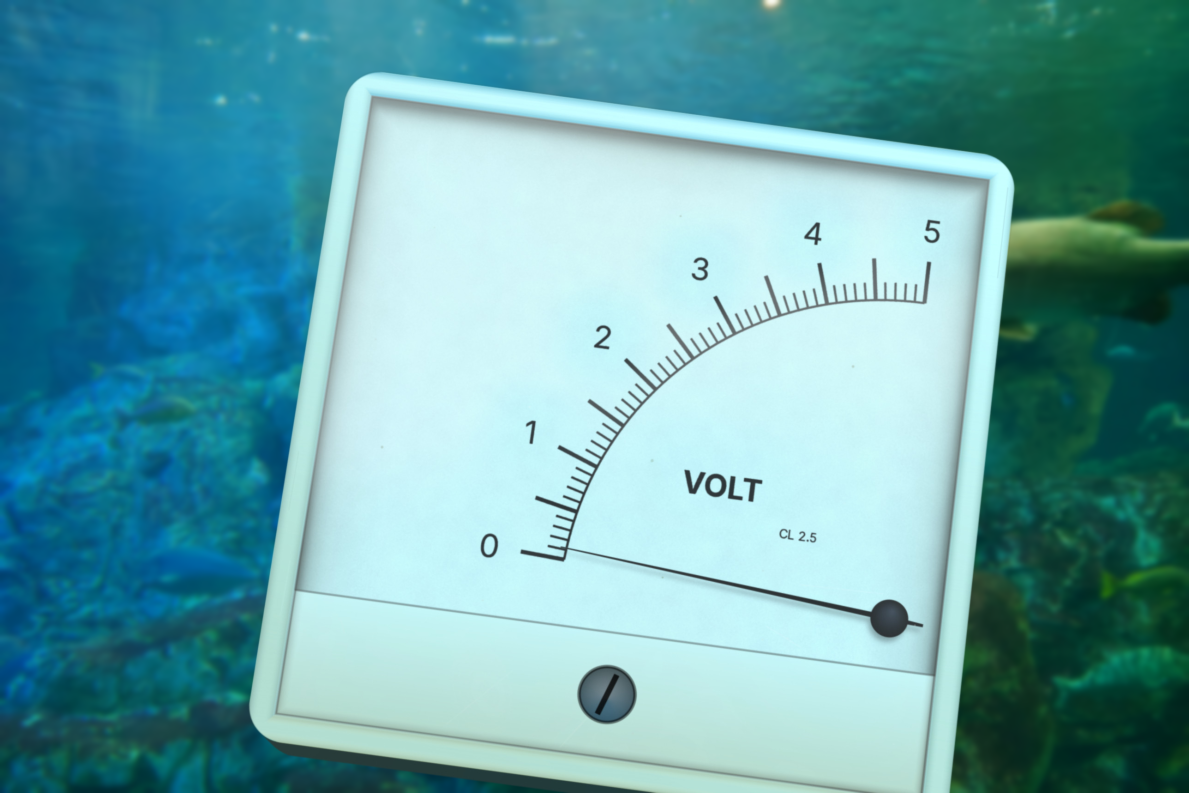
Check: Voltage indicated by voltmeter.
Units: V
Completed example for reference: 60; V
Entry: 0.1; V
